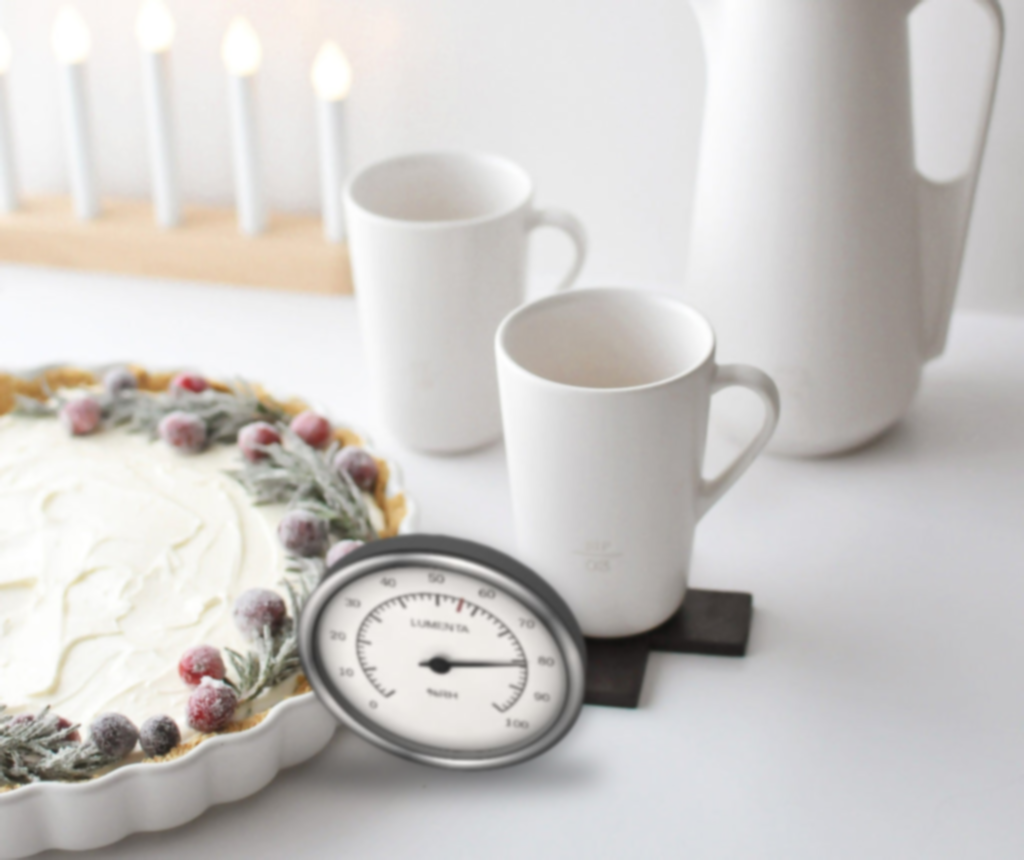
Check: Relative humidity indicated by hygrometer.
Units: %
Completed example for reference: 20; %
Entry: 80; %
